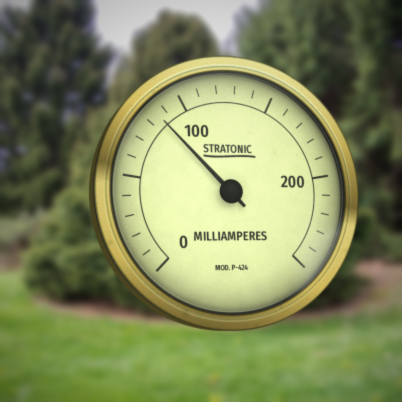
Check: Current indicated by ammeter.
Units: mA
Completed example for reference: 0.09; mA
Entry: 85; mA
